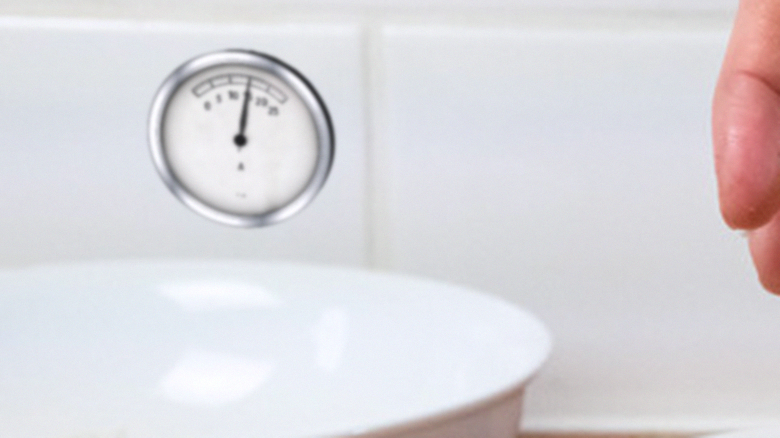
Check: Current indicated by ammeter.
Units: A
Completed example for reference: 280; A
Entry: 15; A
